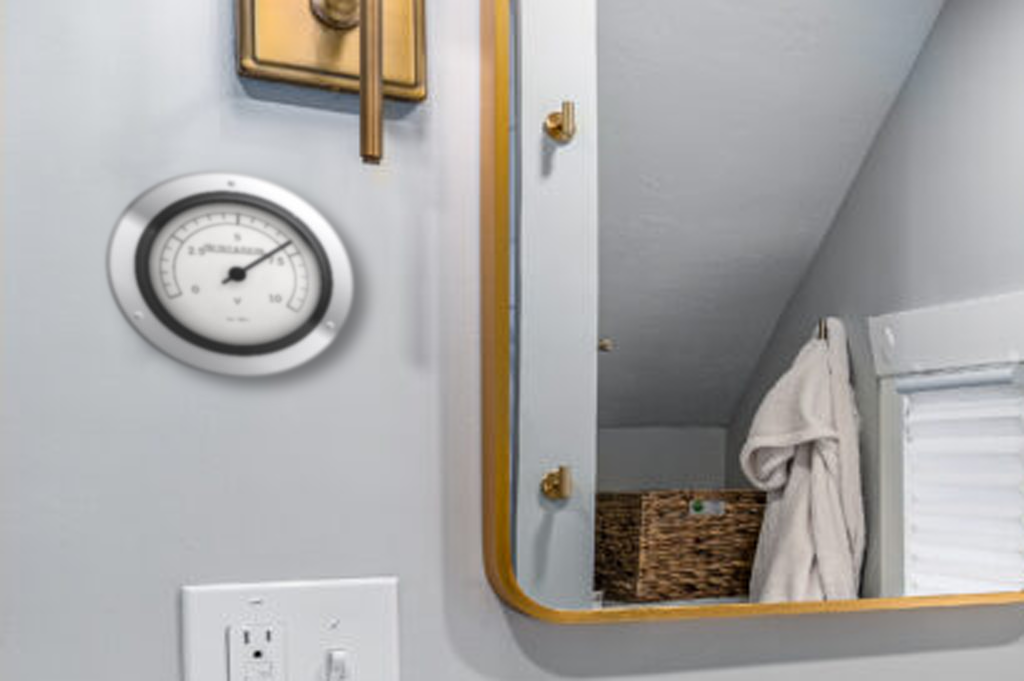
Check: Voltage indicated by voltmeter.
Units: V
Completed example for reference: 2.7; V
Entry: 7; V
